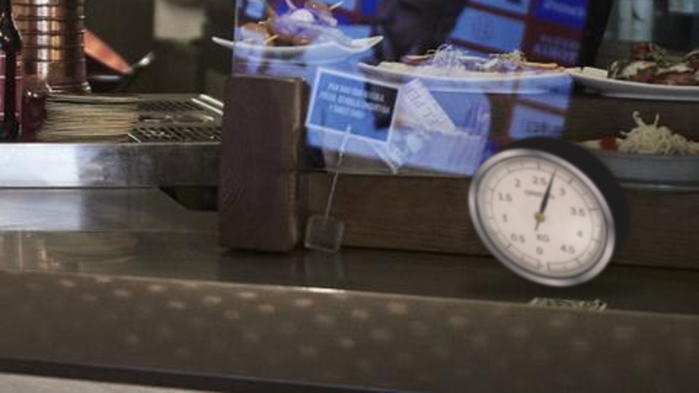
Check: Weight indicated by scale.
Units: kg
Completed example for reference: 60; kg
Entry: 2.75; kg
